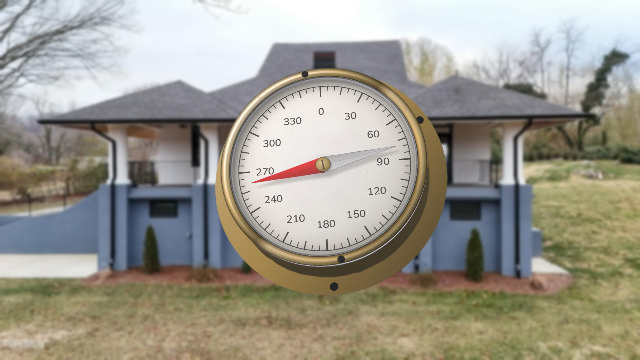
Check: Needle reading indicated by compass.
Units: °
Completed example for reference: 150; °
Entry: 260; °
